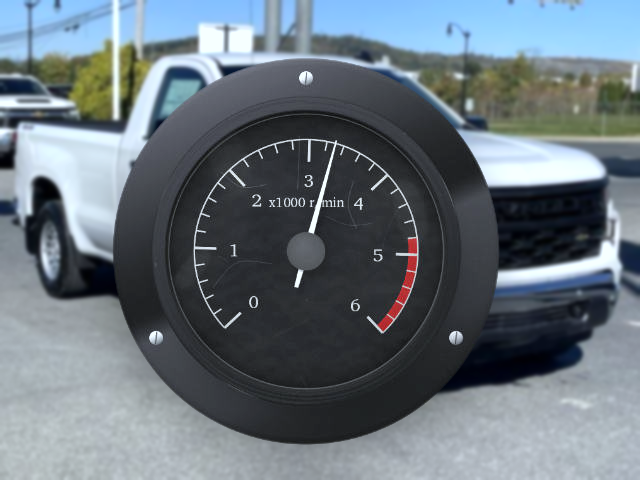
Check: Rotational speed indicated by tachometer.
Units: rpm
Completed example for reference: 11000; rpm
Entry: 3300; rpm
